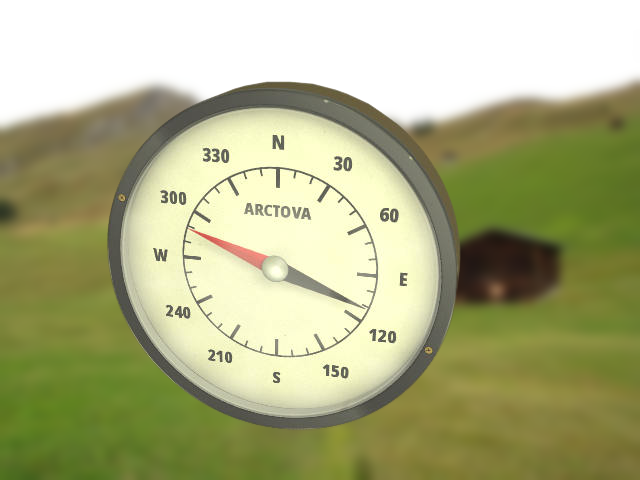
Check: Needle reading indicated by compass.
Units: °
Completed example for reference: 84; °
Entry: 290; °
